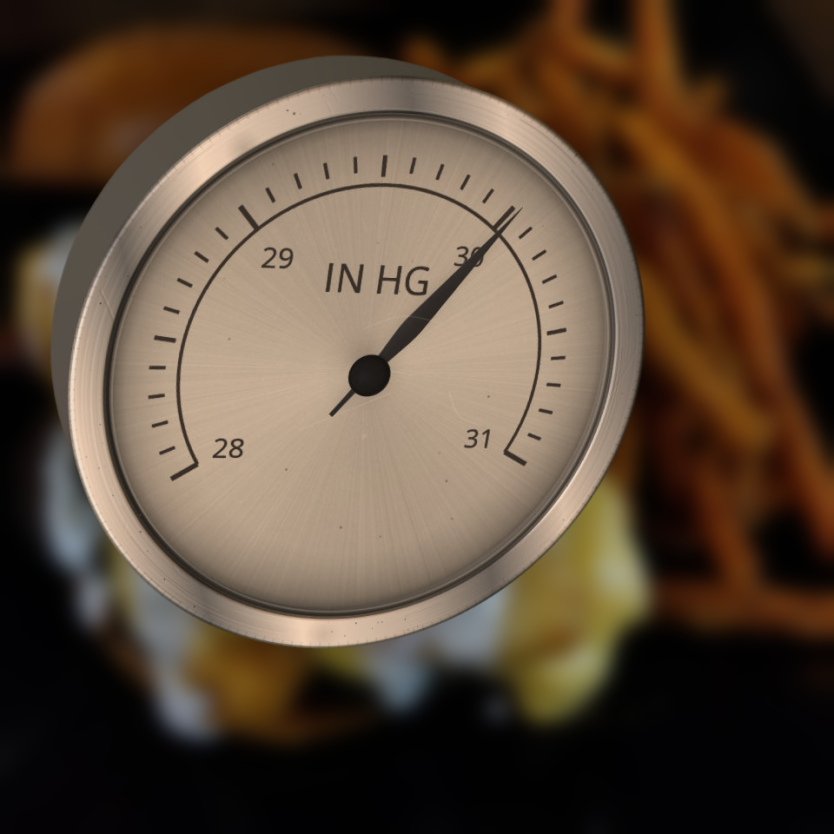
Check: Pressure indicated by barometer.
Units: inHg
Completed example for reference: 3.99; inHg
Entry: 30; inHg
